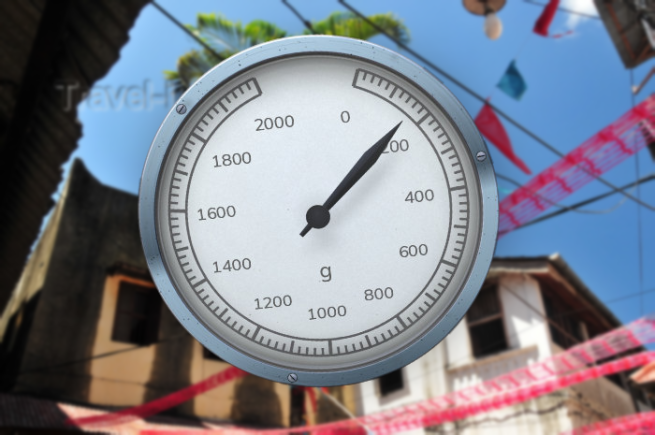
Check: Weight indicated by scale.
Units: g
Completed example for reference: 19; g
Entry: 160; g
